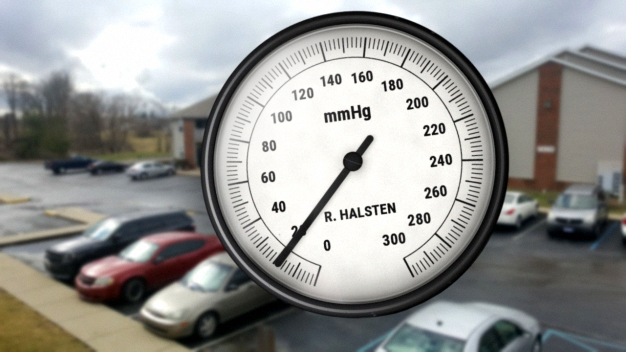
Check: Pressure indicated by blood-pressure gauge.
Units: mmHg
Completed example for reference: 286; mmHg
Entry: 18; mmHg
